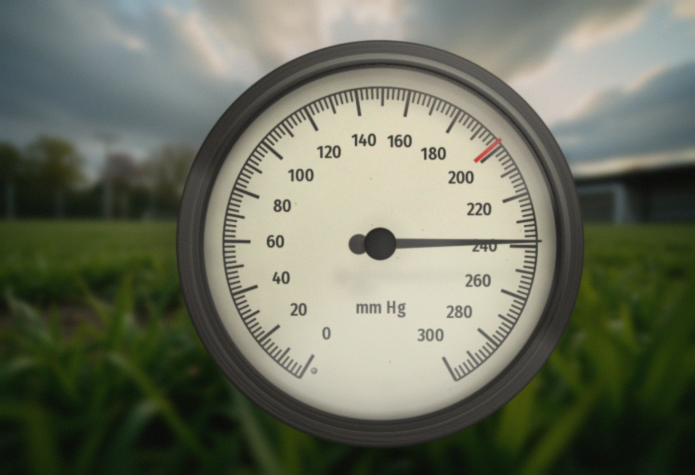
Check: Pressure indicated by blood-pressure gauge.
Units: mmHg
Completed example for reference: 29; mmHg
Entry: 238; mmHg
